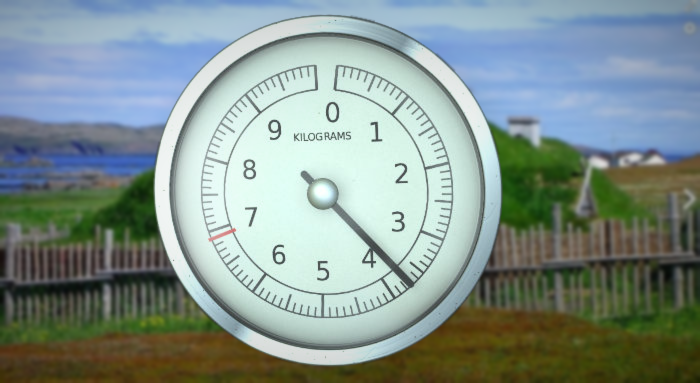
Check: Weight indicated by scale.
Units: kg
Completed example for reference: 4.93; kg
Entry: 3.7; kg
